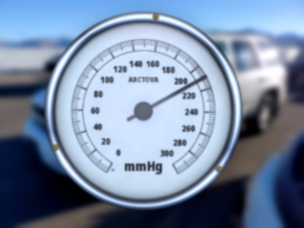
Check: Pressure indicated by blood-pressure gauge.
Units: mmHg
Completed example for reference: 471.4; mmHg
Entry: 210; mmHg
